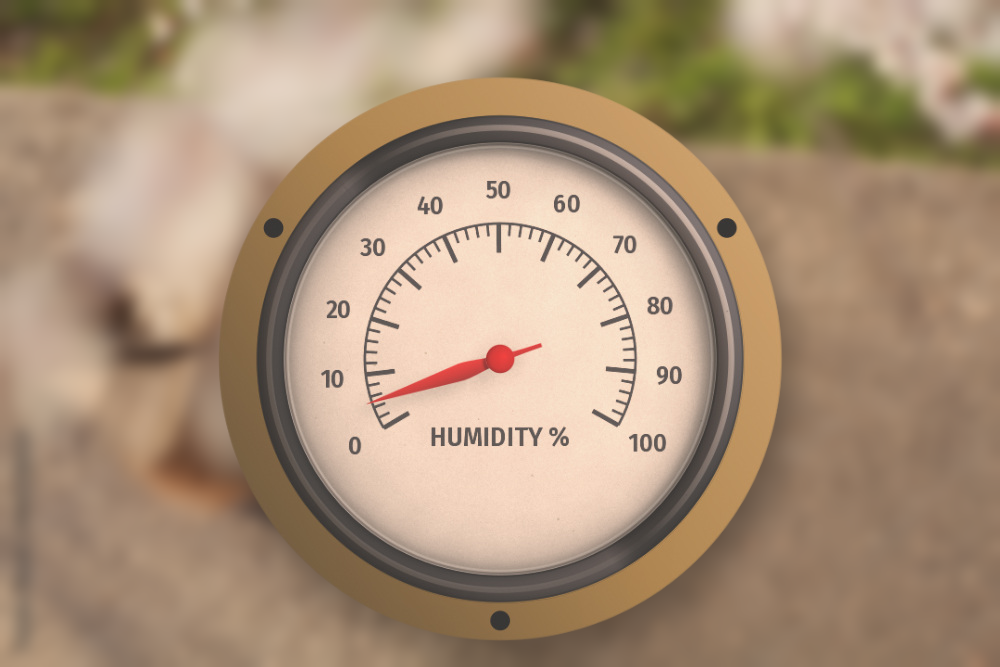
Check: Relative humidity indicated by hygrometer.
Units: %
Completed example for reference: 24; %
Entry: 5; %
